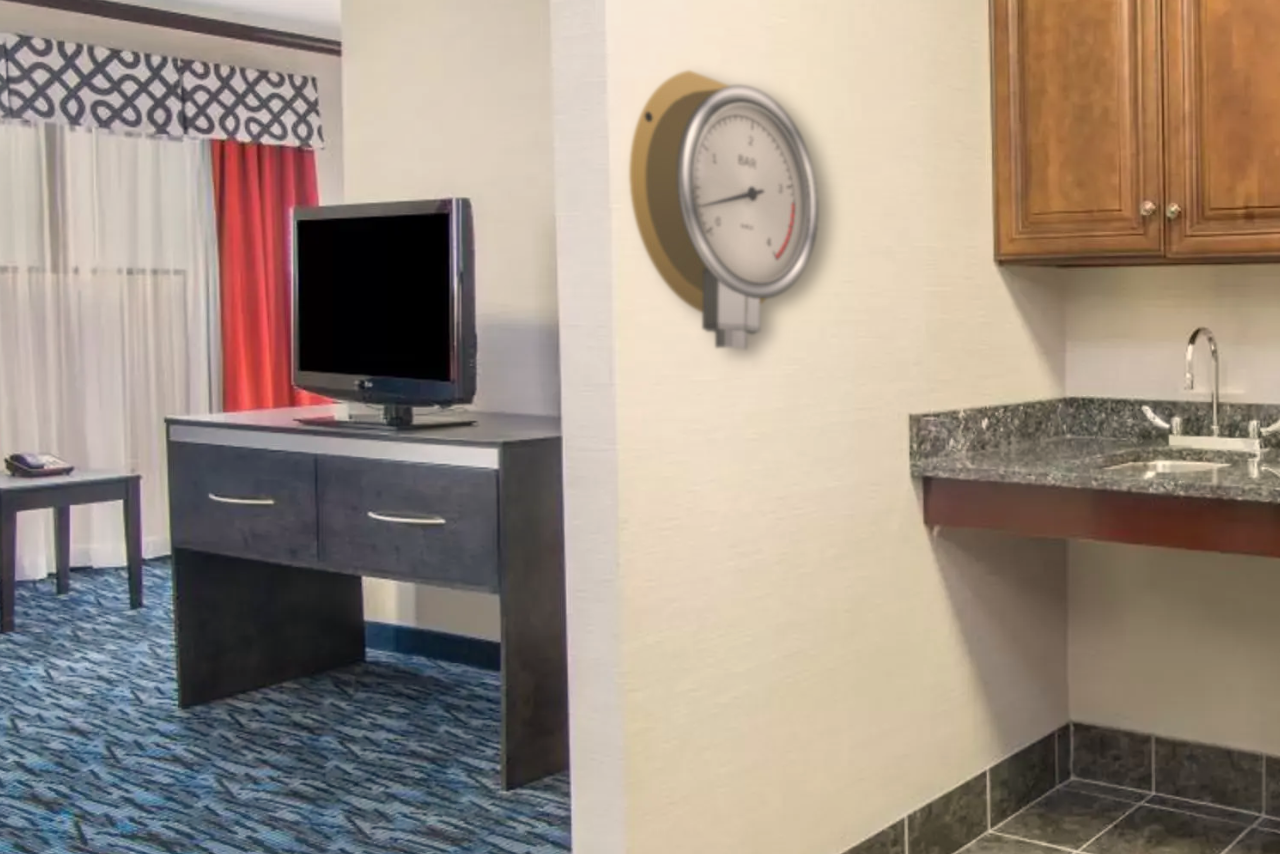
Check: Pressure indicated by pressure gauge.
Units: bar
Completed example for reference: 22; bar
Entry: 0.3; bar
